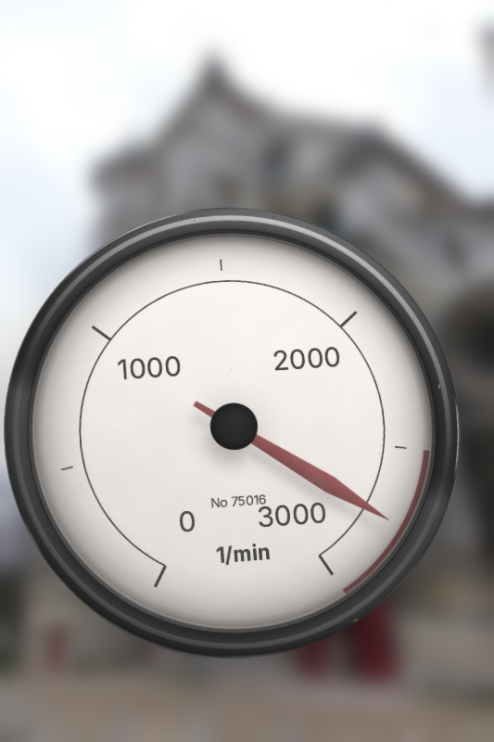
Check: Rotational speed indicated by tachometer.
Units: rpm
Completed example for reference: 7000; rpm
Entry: 2750; rpm
